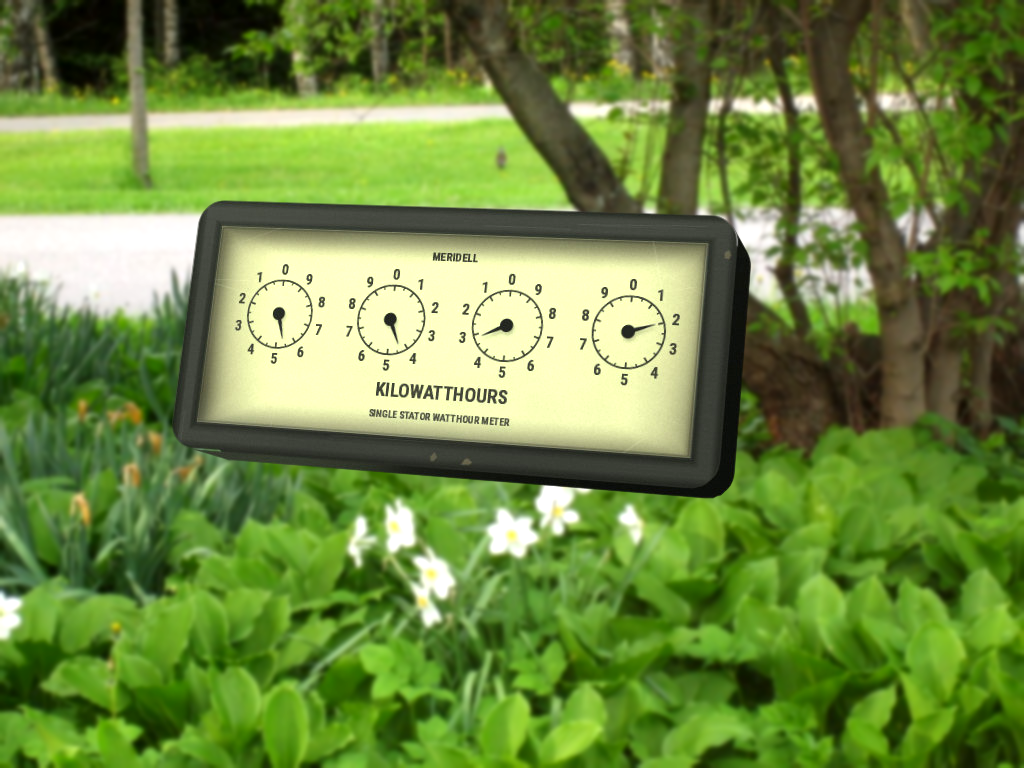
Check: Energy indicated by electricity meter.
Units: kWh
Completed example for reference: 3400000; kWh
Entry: 5432; kWh
